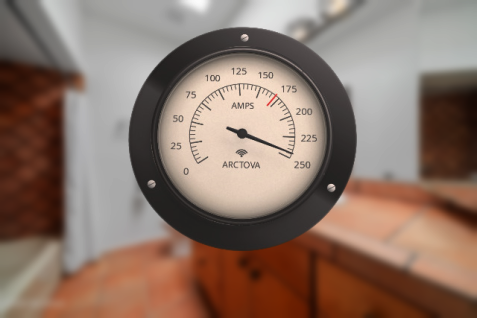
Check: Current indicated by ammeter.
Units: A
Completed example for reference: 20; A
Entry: 245; A
